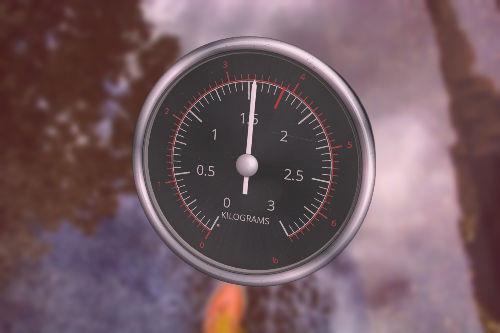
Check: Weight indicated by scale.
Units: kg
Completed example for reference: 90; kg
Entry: 1.55; kg
